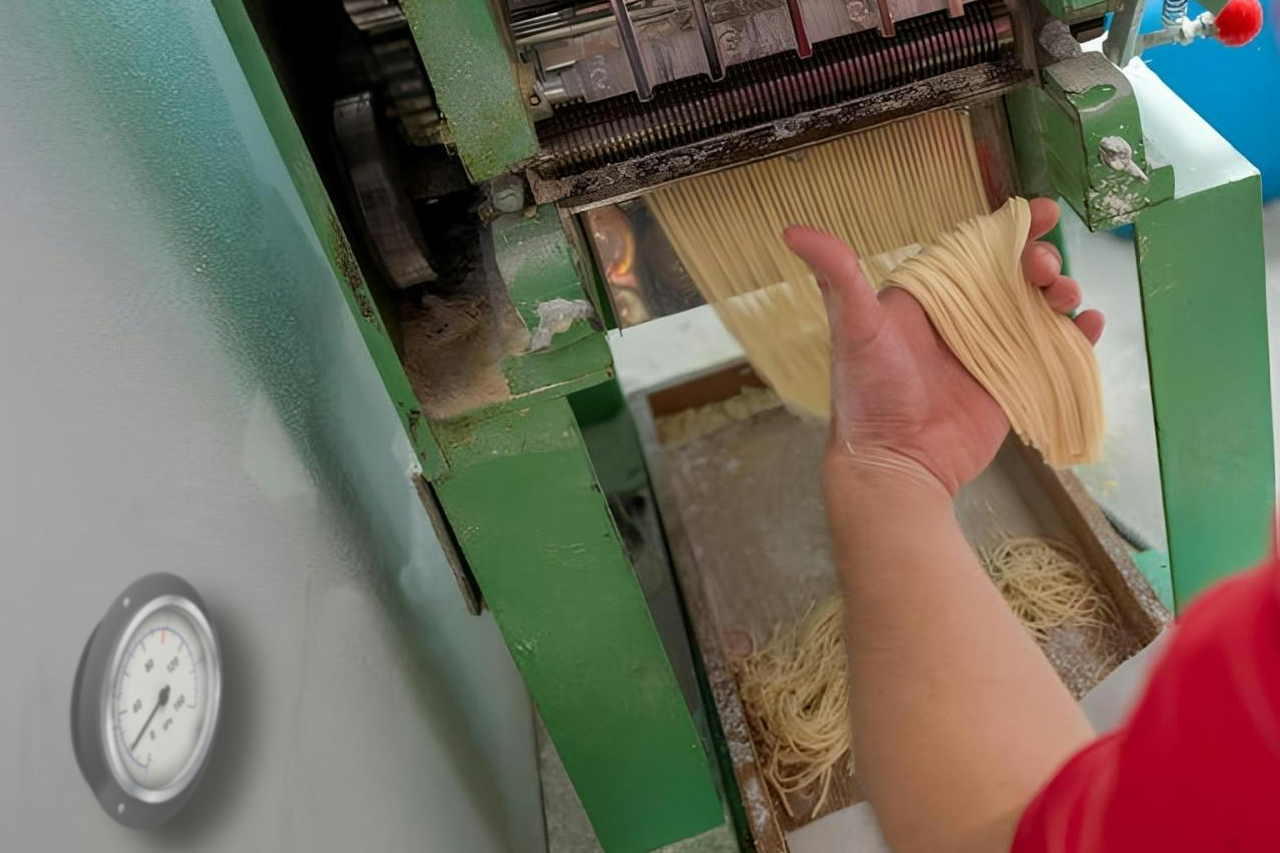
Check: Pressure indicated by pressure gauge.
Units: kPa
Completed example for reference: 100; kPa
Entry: 20; kPa
